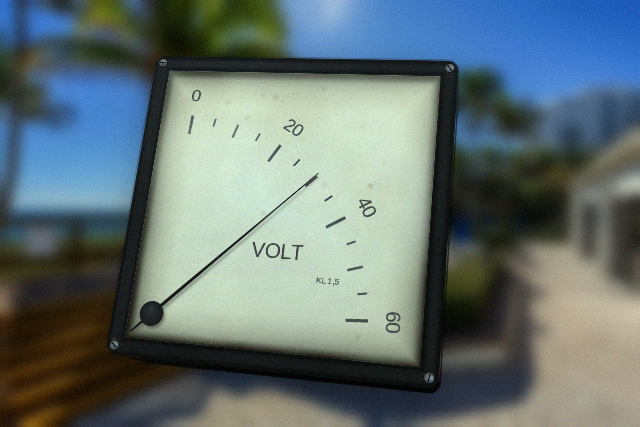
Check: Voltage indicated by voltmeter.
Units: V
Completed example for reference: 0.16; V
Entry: 30; V
